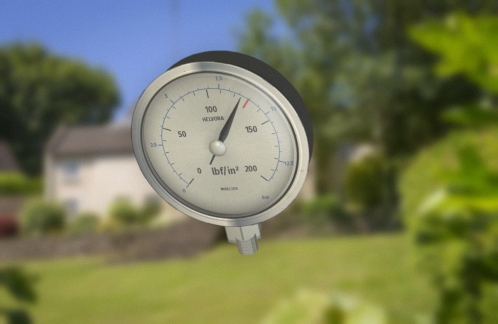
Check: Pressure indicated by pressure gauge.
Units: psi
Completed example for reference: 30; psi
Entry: 125; psi
